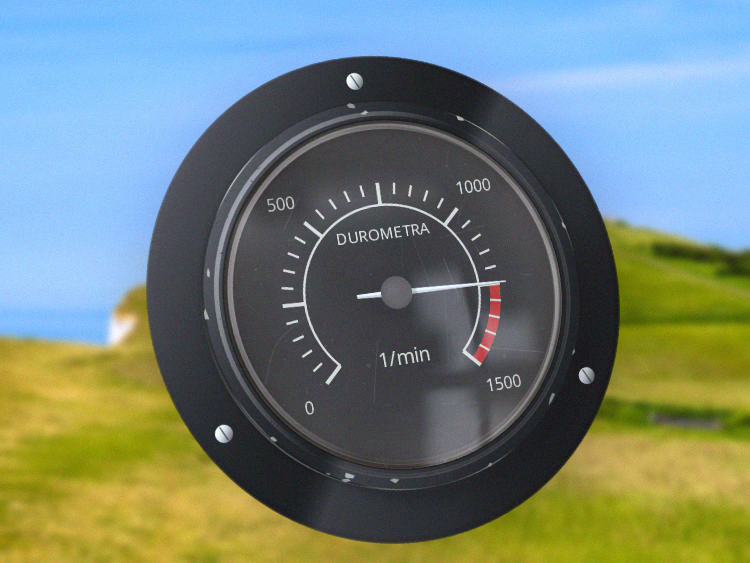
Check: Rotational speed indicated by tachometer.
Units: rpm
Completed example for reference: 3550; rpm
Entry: 1250; rpm
